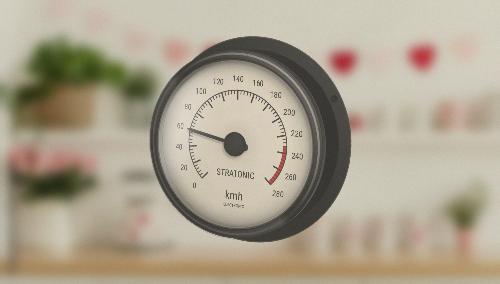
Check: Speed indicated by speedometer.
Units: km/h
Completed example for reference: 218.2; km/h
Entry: 60; km/h
